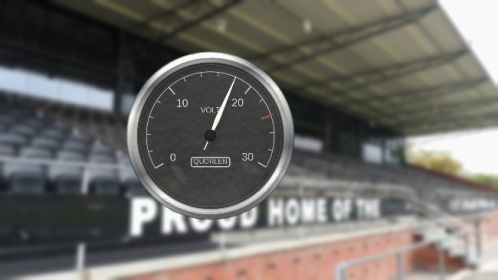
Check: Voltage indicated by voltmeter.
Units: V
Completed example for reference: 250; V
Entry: 18; V
